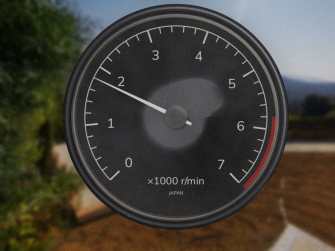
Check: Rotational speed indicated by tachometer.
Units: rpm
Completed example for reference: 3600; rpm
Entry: 1800; rpm
